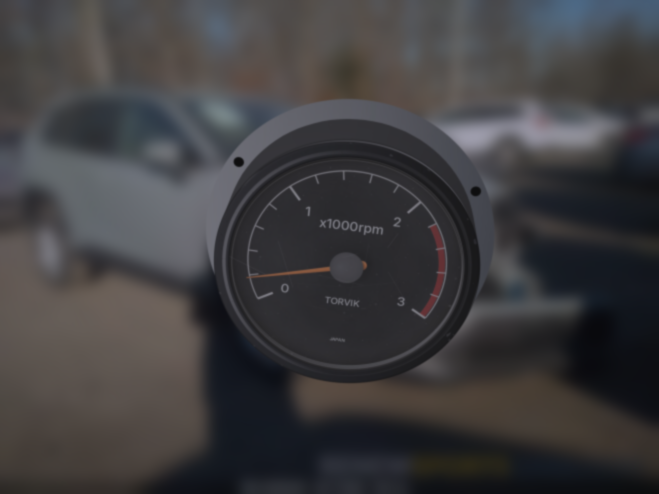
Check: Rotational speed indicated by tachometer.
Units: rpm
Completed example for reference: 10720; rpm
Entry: 200; rpm
